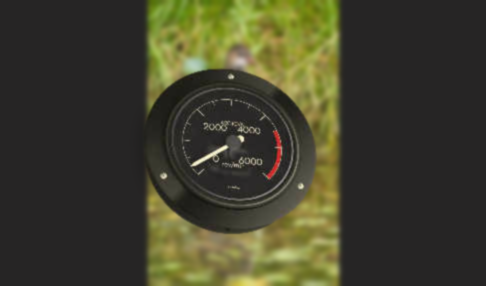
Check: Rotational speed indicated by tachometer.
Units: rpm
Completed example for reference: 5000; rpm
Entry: 250; rpm
